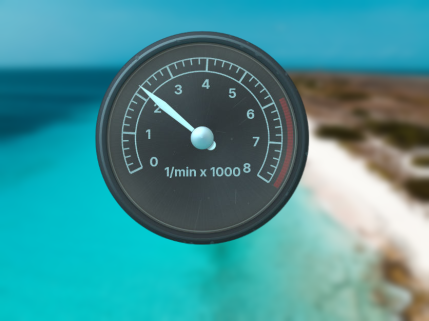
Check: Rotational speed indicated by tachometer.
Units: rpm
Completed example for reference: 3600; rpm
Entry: 2200; rpm
